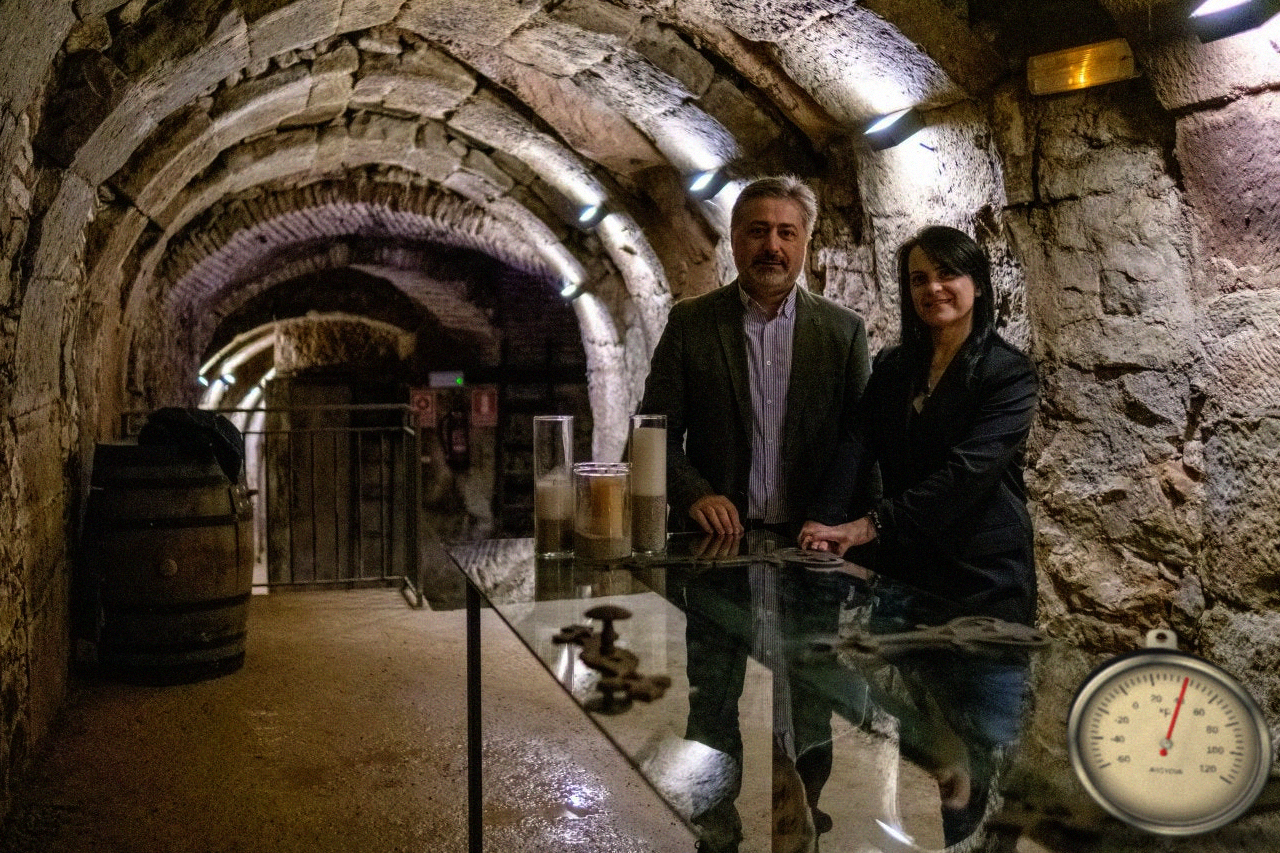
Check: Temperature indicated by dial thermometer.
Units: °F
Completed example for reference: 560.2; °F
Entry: 40; °F
